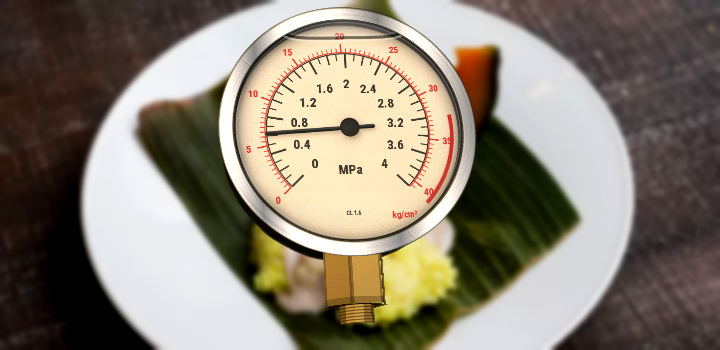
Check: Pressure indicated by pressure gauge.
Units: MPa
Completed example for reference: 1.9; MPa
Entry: 0.6; MPa
